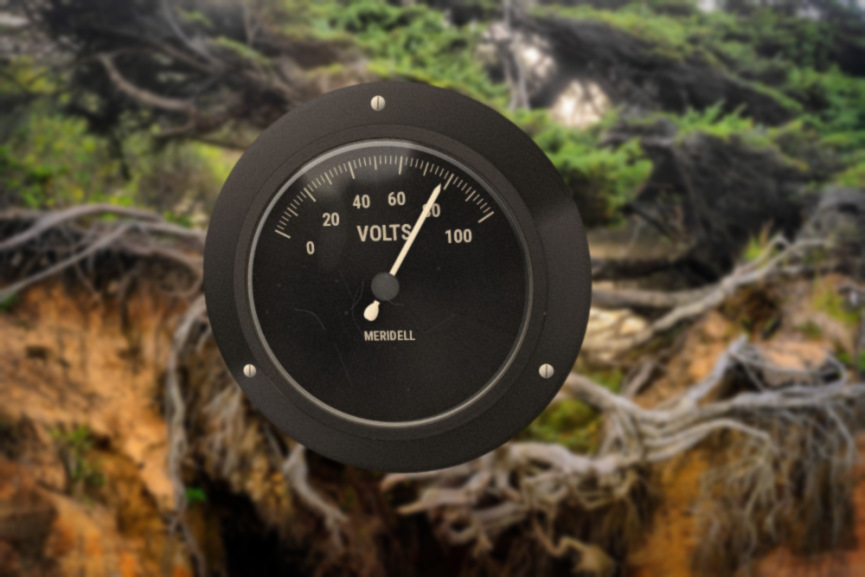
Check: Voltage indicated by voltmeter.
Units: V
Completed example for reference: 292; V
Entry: 78; V
